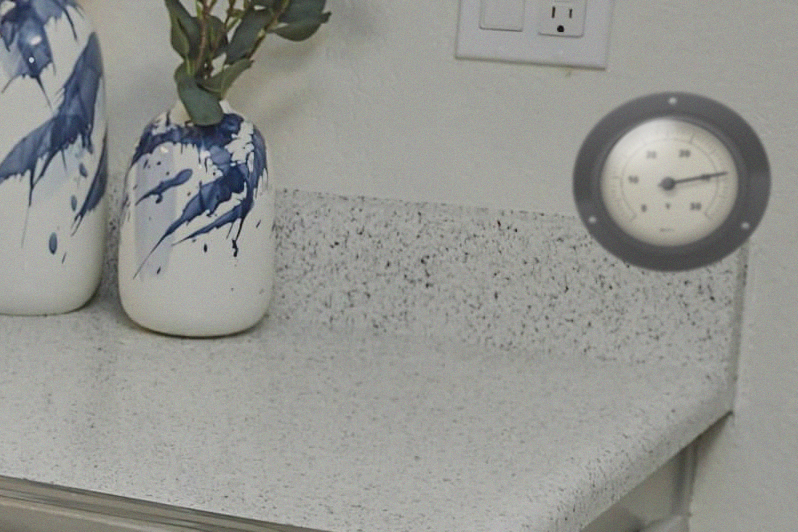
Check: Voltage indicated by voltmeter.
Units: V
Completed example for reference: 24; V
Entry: 40; V
